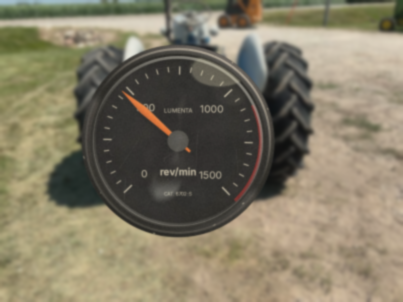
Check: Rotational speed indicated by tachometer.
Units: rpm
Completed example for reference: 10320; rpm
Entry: 475; rpm
